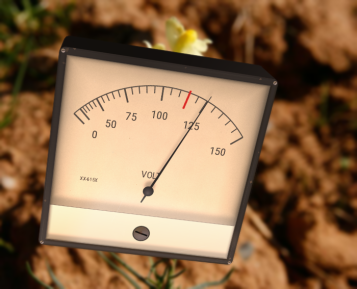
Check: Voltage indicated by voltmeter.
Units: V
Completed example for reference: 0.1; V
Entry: 125; V
